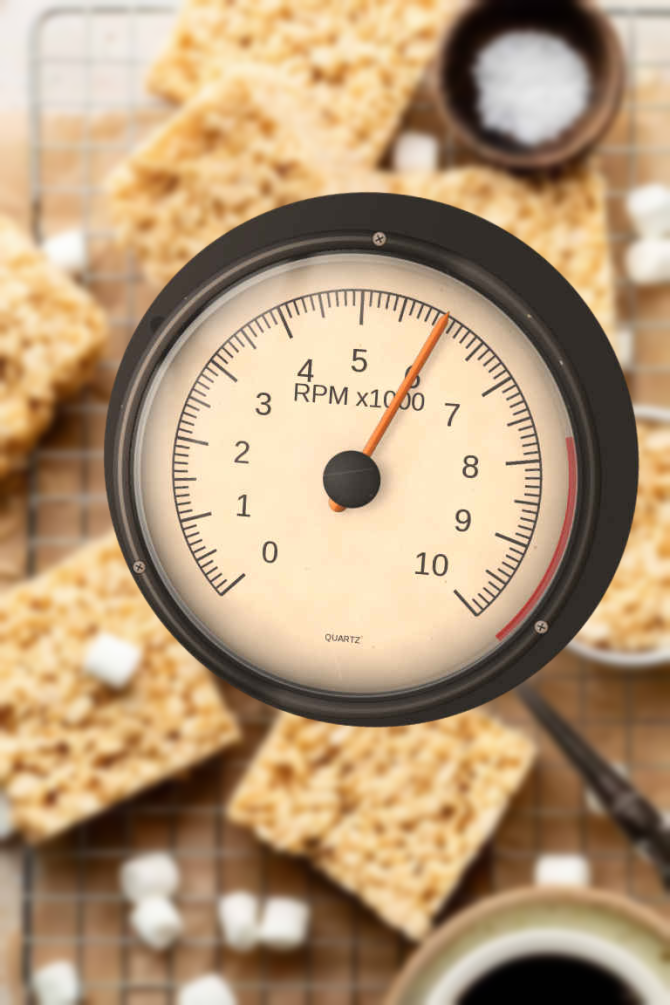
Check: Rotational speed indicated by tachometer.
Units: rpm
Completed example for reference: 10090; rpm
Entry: 6000; rpm
